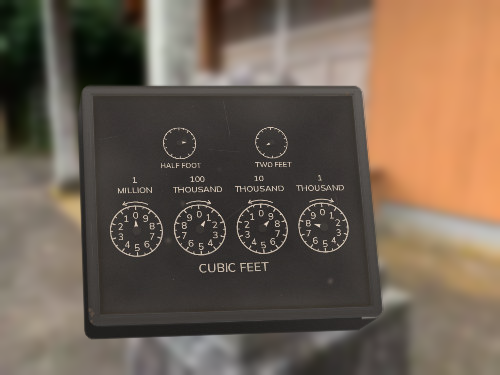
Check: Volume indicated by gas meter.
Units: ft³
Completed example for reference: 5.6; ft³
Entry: 8800; ft³
